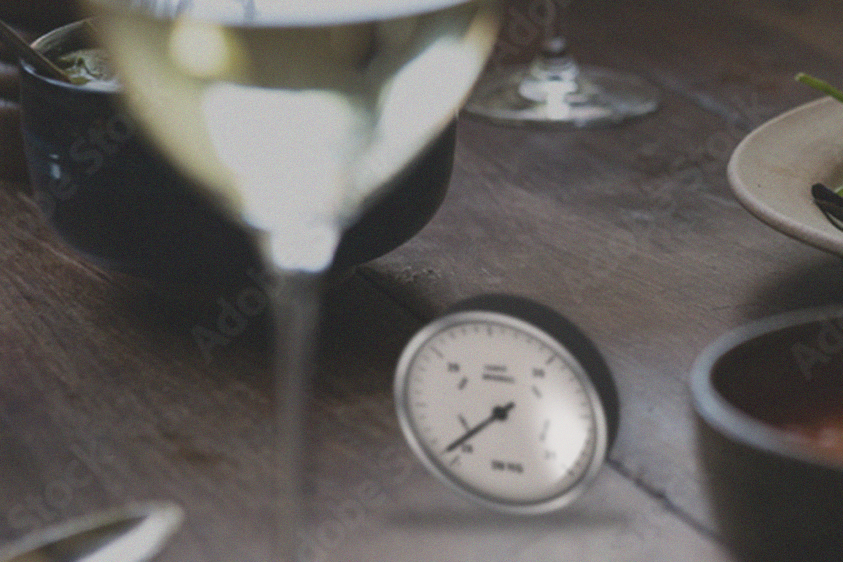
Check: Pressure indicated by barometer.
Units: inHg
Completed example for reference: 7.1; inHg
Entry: 28.1; inHg
